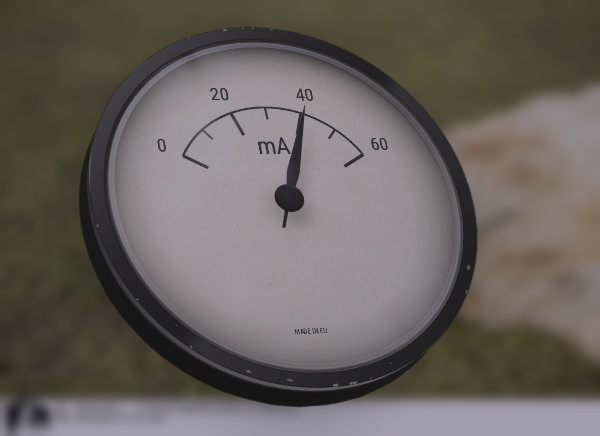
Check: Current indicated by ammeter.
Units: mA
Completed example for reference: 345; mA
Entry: 40; mA
